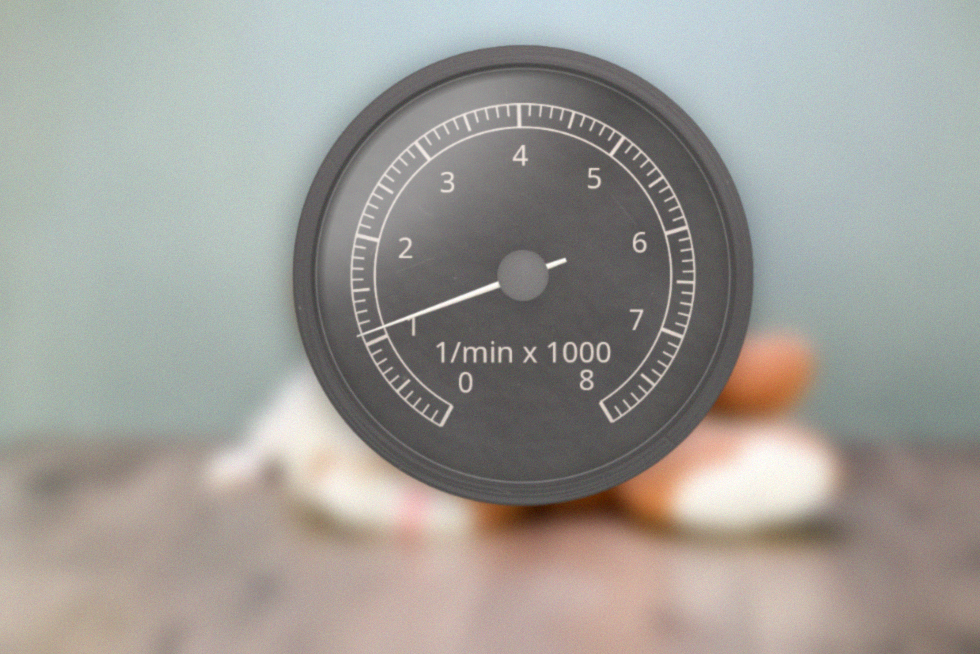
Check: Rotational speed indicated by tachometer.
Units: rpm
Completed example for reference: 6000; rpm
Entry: 1100; rpm
